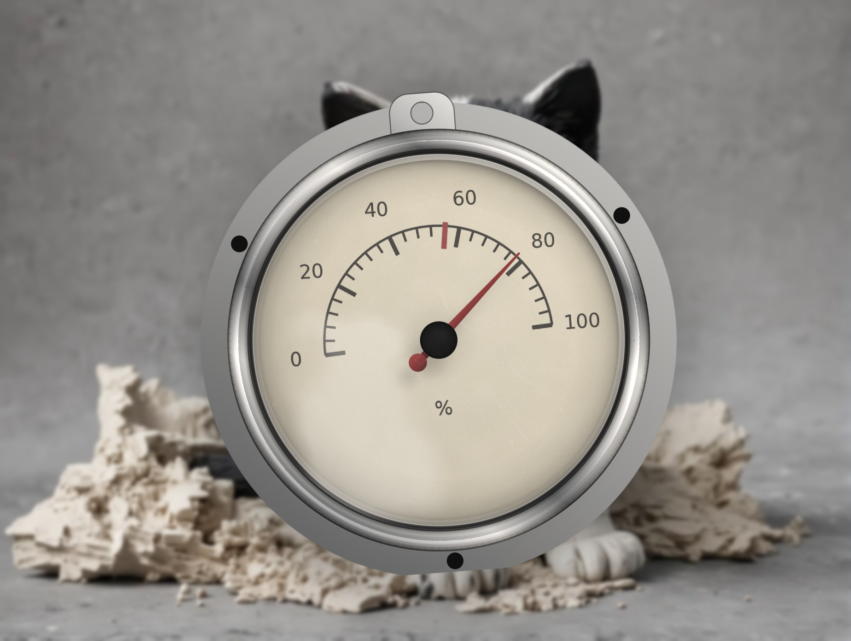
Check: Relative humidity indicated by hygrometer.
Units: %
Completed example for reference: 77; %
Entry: 78; %
